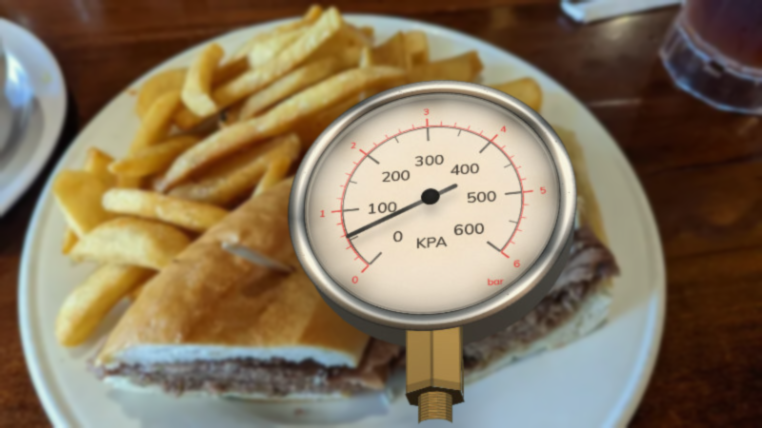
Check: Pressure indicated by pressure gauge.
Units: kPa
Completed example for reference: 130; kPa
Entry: 50; kPa
